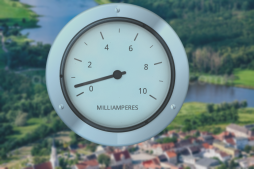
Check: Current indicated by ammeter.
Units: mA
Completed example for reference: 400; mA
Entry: 0.5; mA
